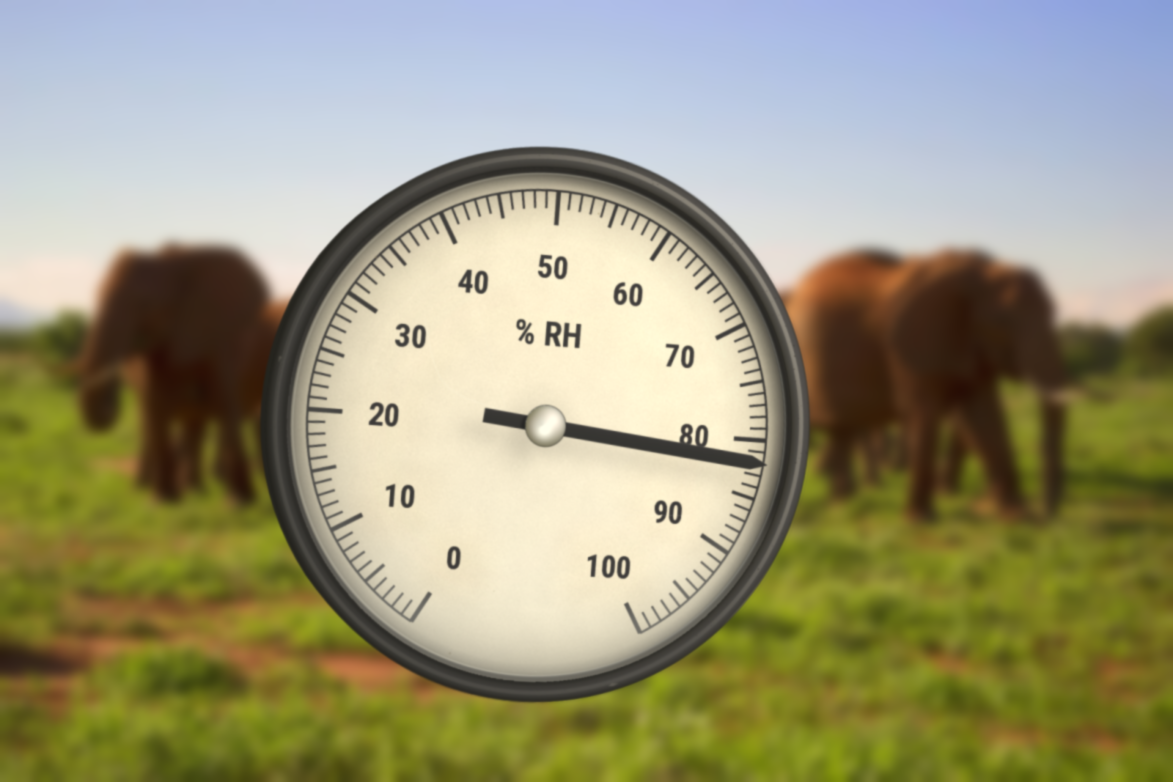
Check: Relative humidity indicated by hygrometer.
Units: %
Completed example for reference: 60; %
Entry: 82; %
